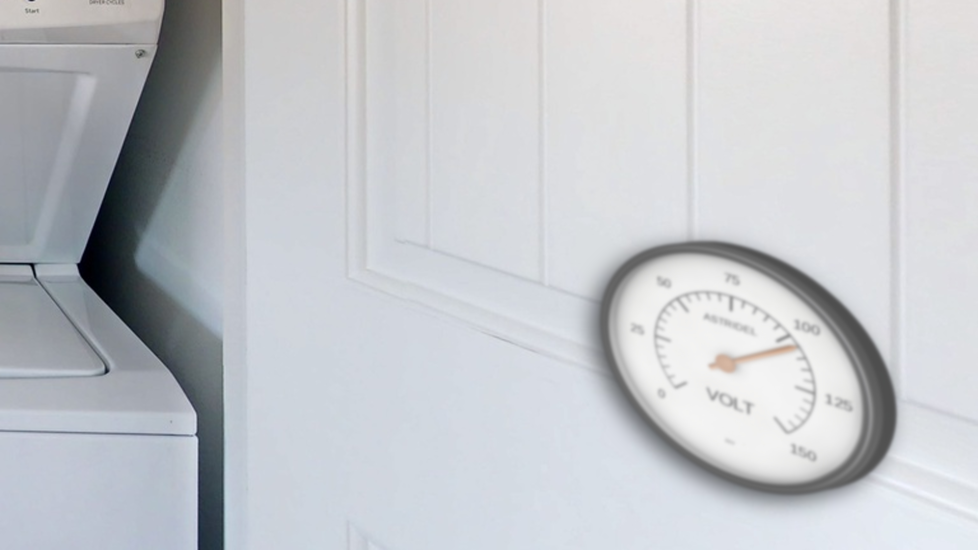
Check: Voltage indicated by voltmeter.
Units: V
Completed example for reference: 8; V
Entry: 105; V
